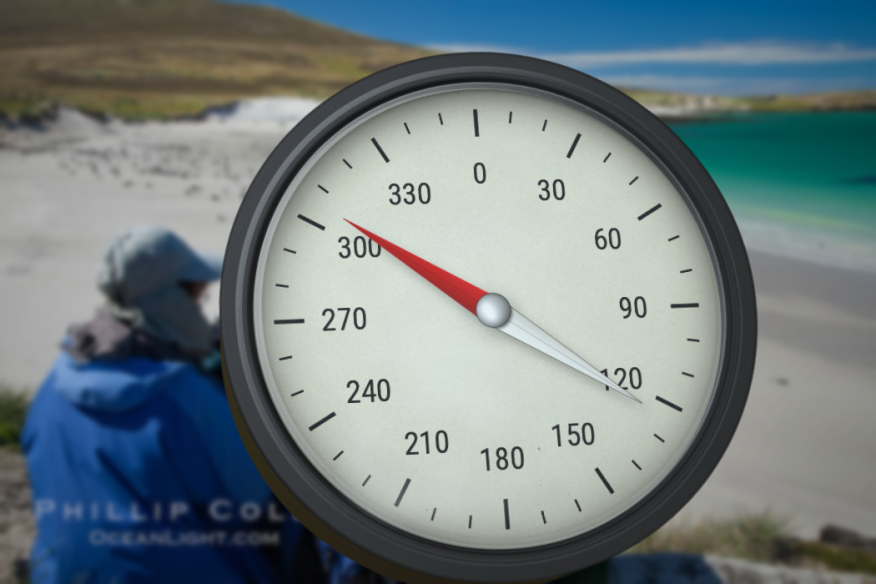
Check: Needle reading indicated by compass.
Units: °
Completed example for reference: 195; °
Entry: 305; °
